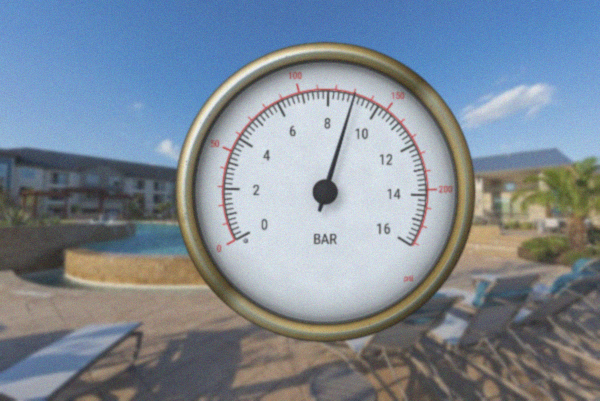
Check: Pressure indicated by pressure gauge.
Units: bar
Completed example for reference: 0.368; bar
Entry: 9; bar
